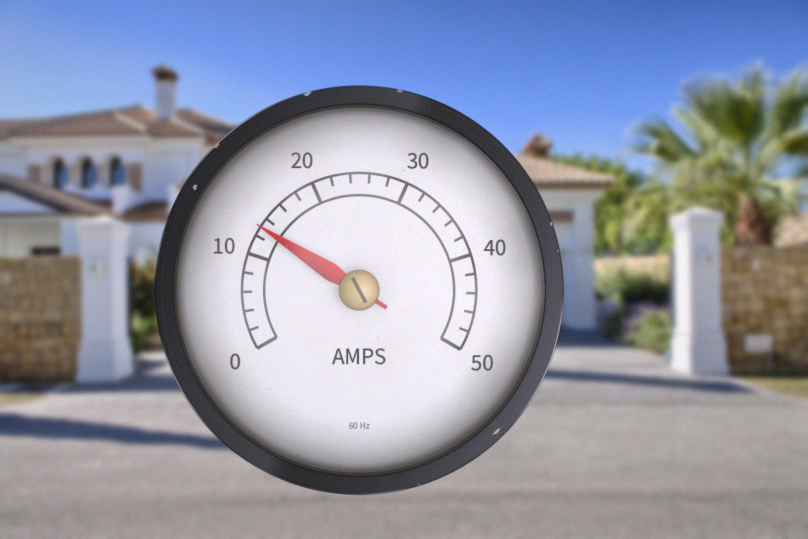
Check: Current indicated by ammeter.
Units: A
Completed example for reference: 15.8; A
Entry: 13; A
